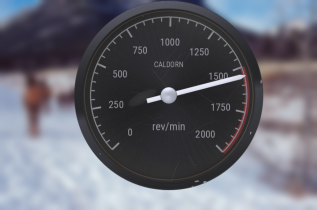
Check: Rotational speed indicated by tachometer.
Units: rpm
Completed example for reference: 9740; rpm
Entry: 1550; rpm
